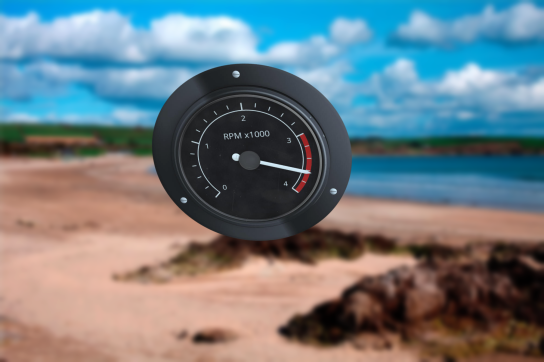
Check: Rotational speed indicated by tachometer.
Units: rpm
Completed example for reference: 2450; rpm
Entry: 3600; rpm
